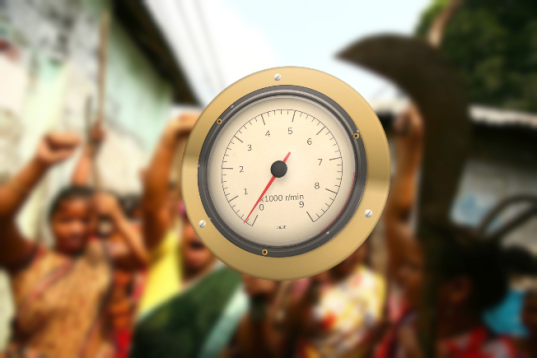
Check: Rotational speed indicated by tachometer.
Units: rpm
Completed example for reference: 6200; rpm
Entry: 200; rpm
